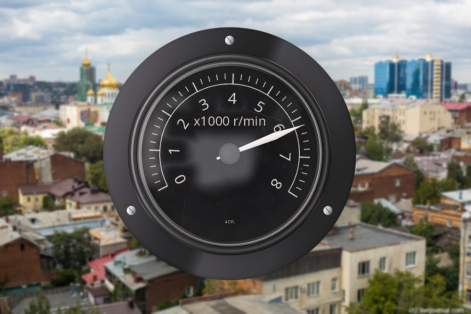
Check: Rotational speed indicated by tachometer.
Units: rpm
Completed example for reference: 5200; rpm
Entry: 6200; rpm
